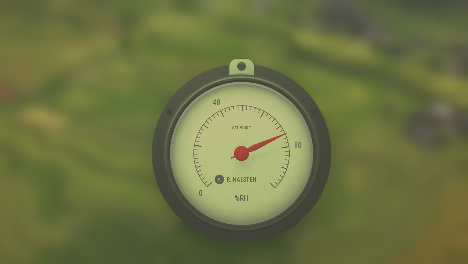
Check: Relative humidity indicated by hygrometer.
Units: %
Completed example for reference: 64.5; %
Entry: 74; %
